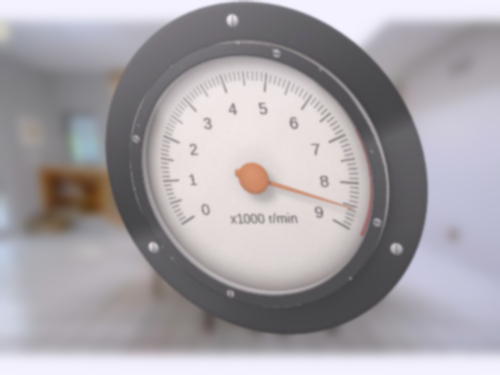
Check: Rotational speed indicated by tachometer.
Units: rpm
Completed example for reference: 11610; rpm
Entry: 8500; rpm
